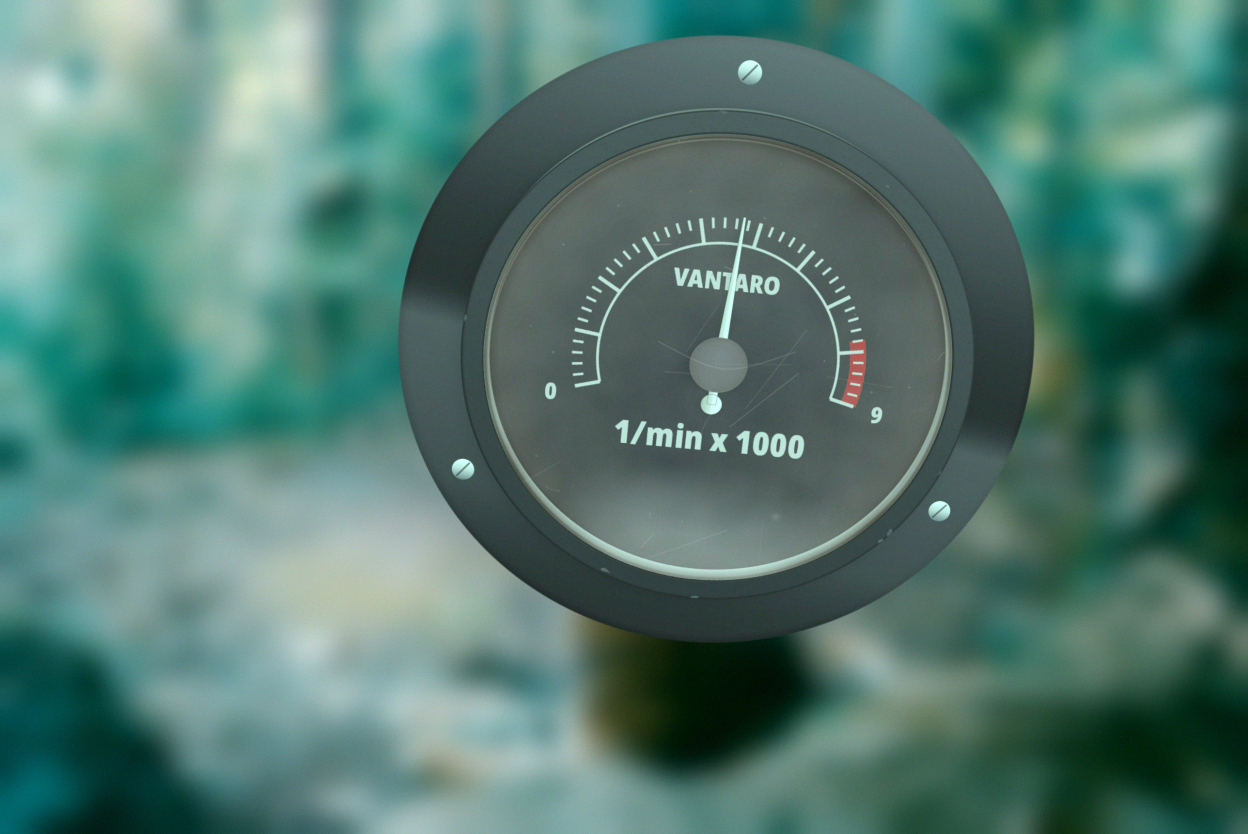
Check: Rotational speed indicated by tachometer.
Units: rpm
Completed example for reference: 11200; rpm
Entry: 4700; rpm
